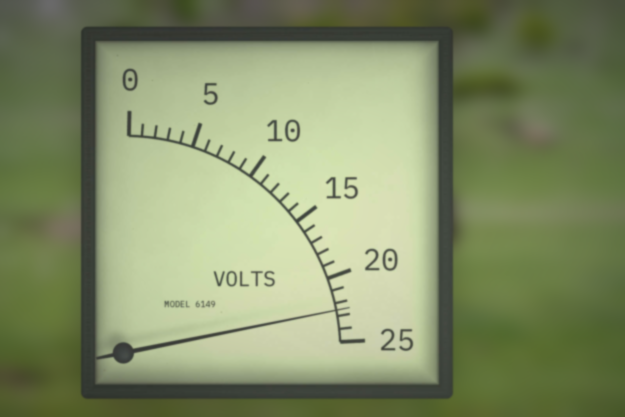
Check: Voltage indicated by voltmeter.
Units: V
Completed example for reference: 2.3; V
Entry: 22.5; V
